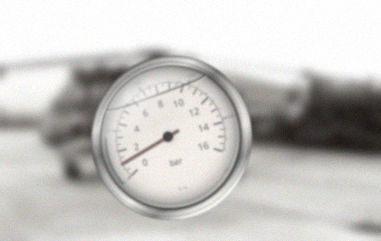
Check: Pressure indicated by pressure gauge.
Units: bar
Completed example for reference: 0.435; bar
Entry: 1; bar
